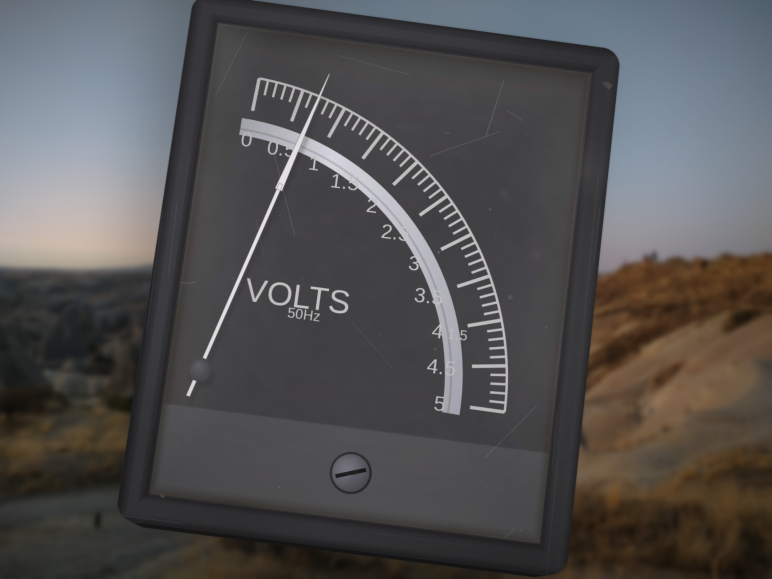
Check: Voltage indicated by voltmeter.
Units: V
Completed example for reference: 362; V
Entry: 0.7; V
